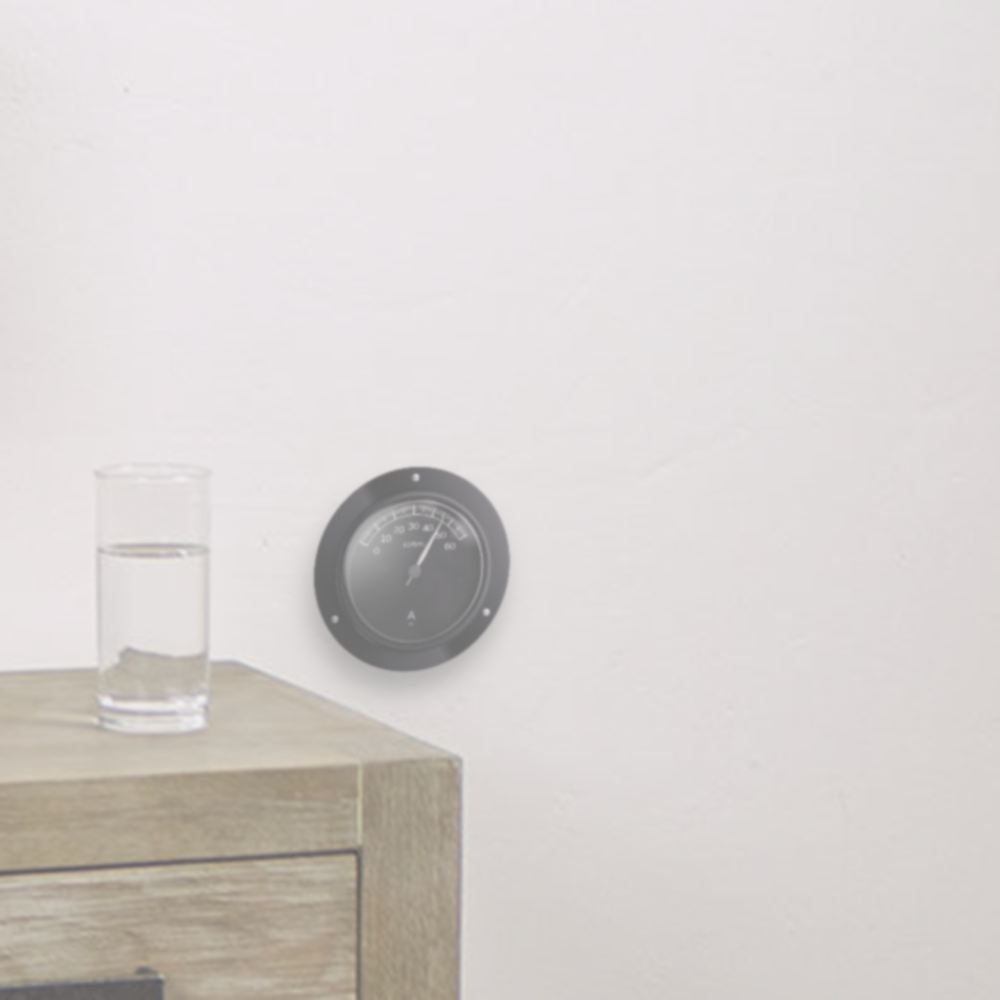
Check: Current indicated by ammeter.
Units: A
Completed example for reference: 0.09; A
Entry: 45; A
